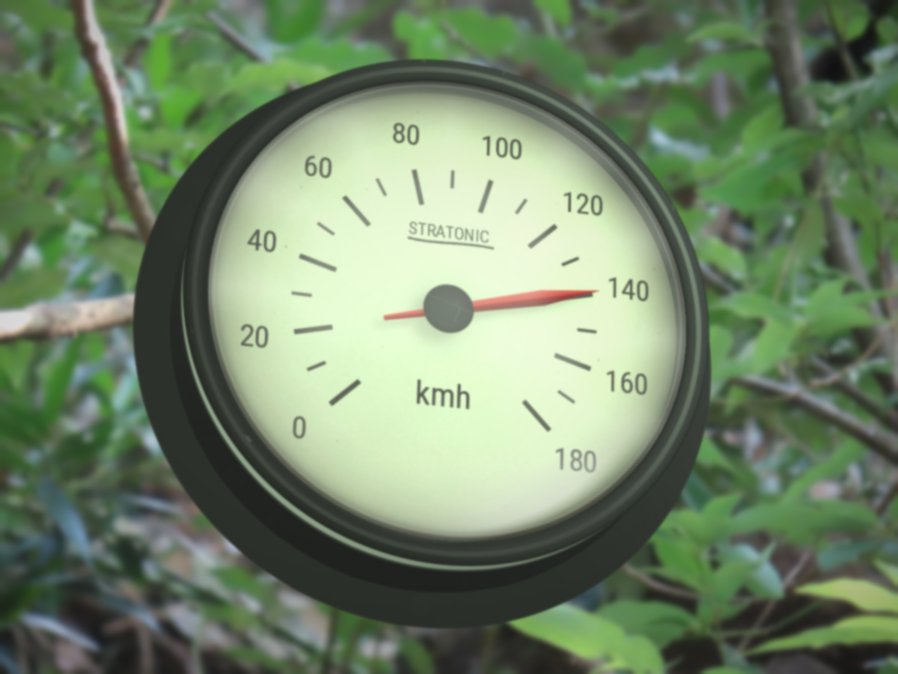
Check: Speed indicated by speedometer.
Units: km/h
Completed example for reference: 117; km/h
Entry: 140; km/h
